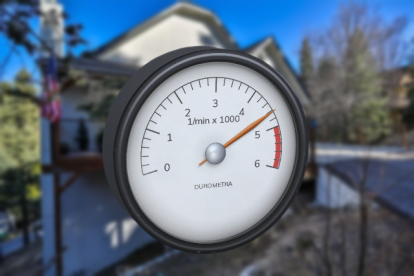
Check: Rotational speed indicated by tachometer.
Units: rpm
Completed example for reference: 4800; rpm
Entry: 4600; rpm
